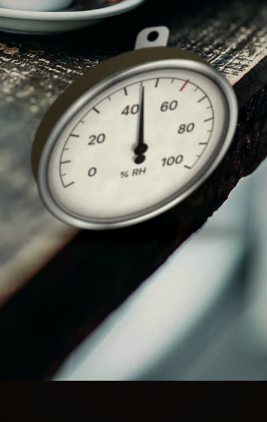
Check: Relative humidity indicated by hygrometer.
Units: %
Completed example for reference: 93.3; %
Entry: 45; %
